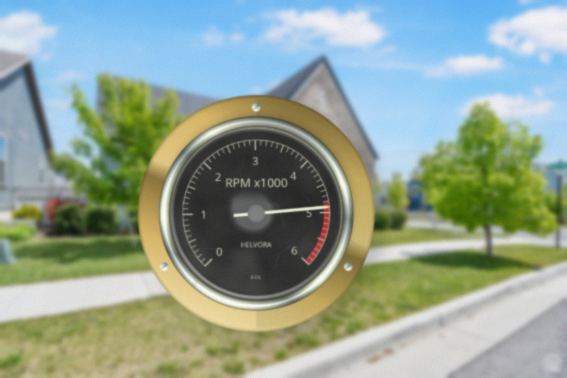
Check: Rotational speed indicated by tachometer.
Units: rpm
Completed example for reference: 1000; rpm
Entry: 4900; rpm
